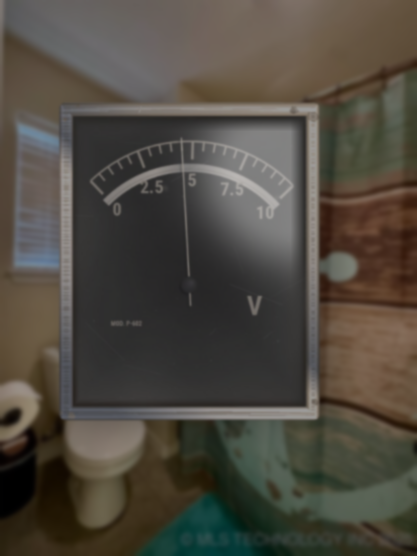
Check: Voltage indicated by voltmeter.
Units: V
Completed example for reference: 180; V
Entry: 4.5; V
